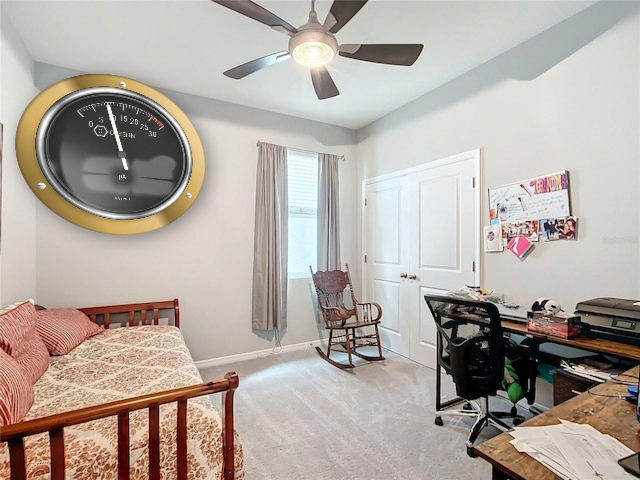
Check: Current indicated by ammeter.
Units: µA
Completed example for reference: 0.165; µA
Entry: 10; µA
